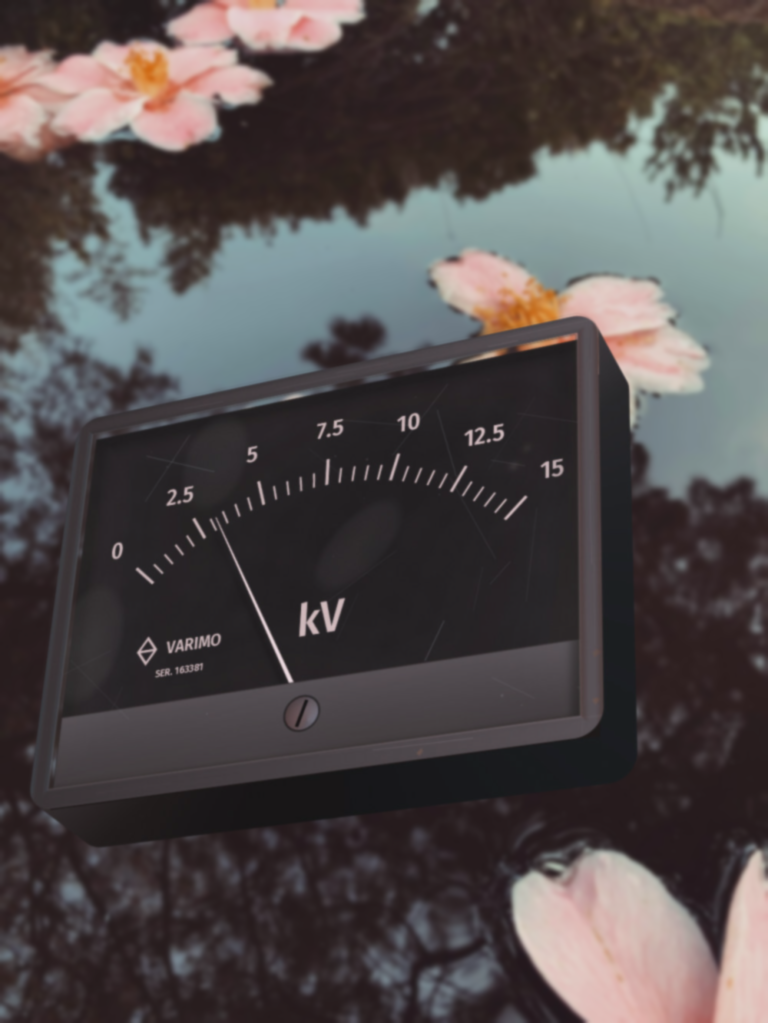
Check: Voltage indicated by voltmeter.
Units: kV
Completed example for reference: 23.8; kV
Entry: 3.25; kV
